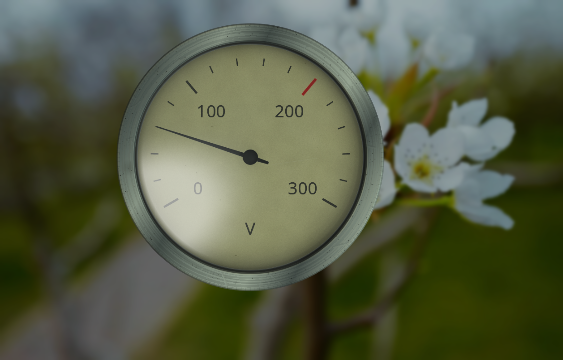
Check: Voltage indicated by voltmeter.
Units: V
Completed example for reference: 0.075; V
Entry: 60; V
